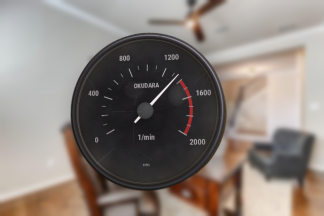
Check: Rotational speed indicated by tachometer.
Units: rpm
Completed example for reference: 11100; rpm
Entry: 1350; rpm
